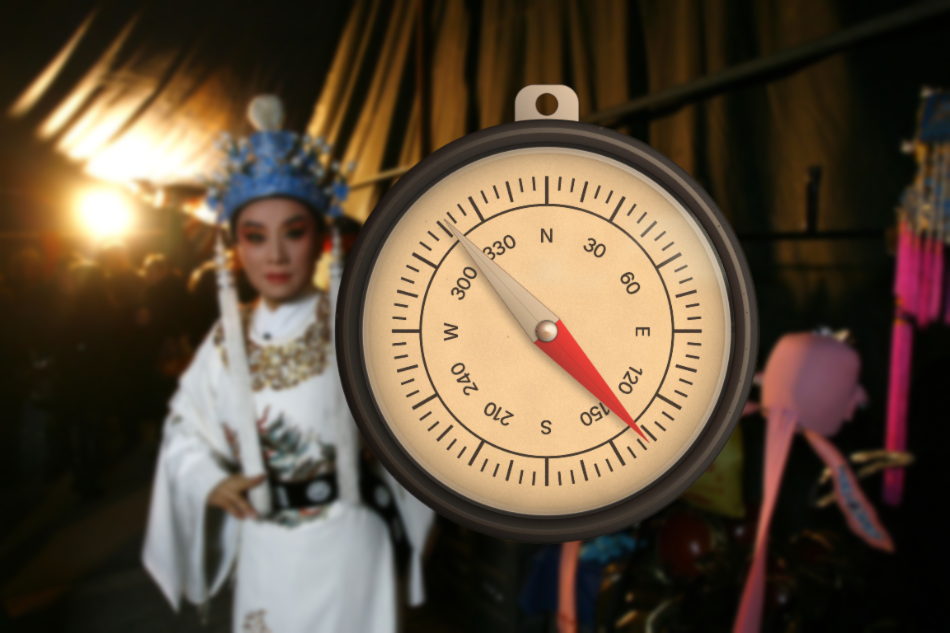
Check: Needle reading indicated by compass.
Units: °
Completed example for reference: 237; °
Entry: 137.5; °
